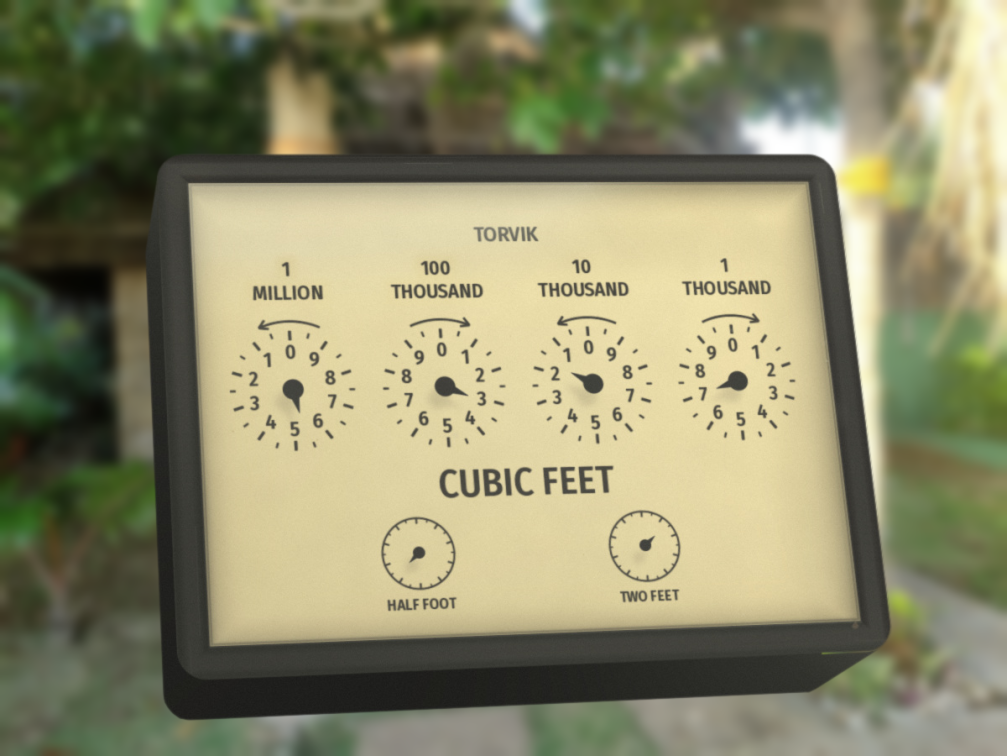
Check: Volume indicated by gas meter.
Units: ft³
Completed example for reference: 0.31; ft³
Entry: 531700; ft³
